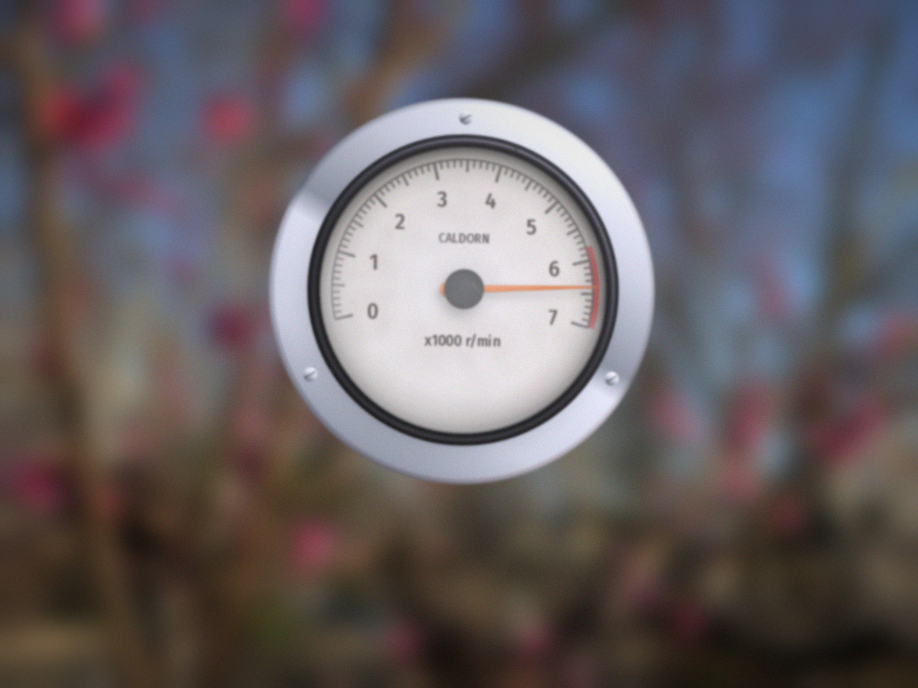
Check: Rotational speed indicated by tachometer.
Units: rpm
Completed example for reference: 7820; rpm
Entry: 6400; rpm
